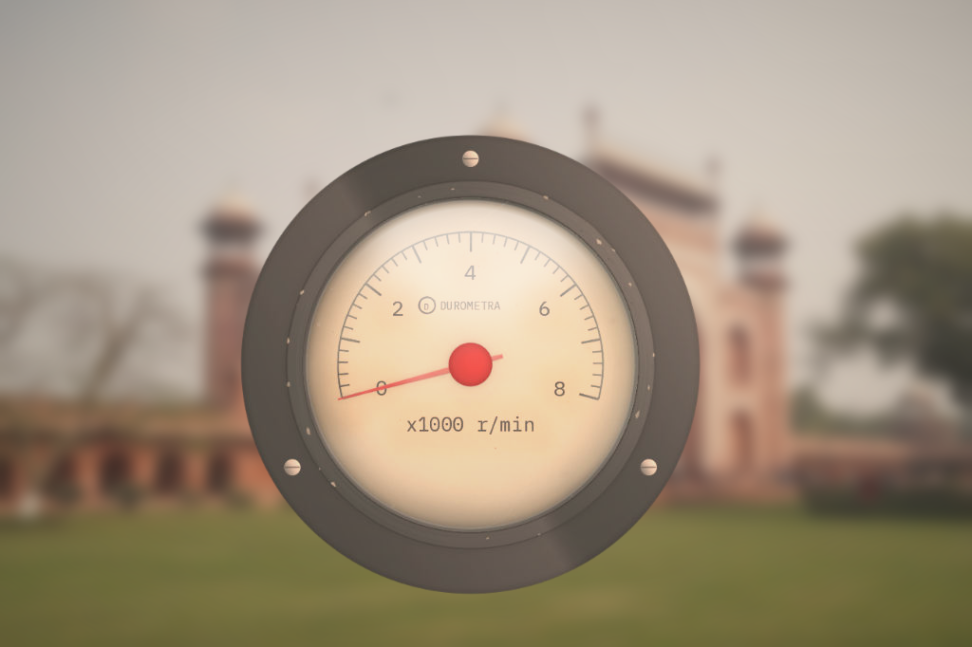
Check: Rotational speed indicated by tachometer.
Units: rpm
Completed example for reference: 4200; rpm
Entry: 0; rpm
